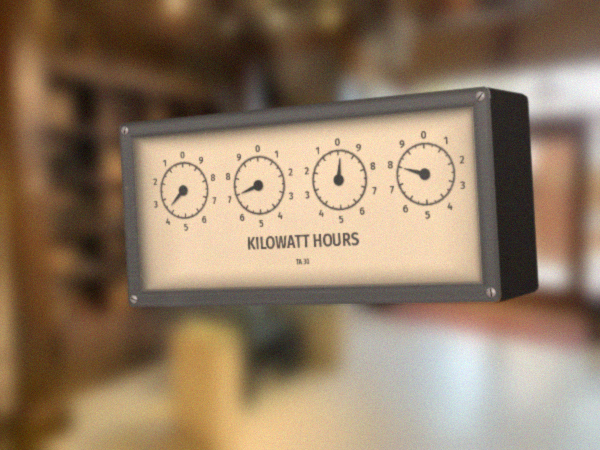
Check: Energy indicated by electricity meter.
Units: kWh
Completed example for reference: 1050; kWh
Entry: 3698; kWh
